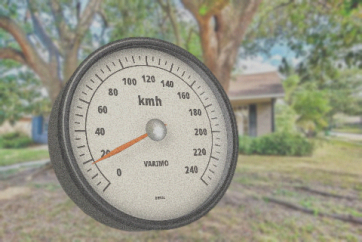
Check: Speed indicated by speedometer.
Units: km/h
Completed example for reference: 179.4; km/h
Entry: 17.5; km/h
